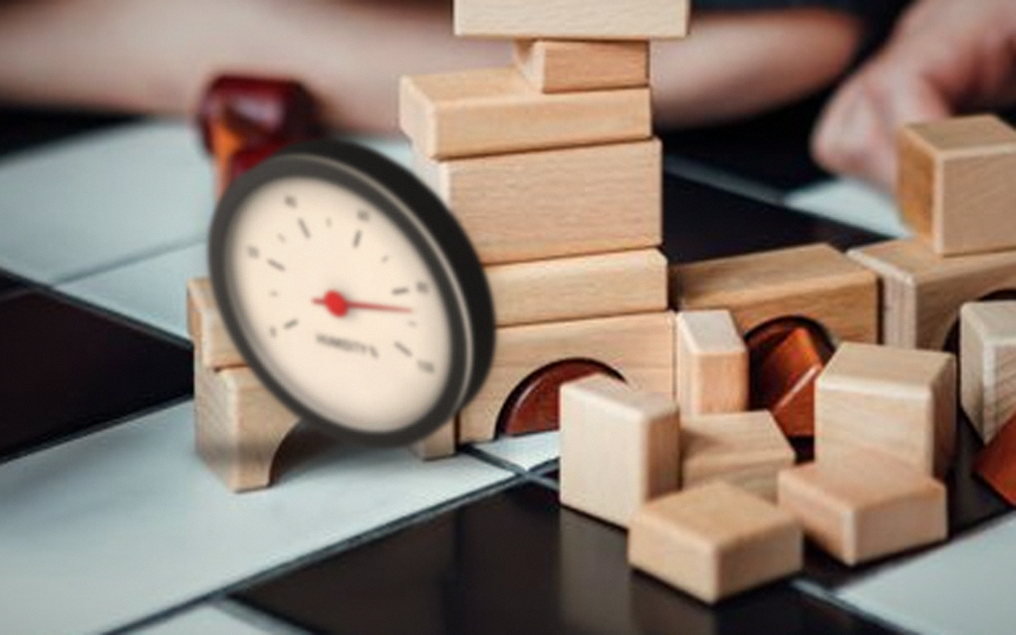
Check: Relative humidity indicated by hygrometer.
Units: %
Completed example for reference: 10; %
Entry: 85; %
